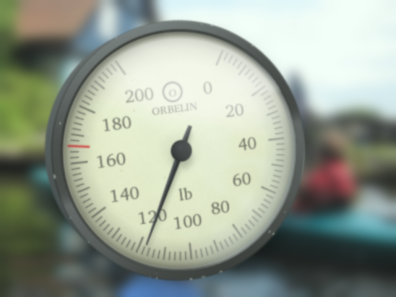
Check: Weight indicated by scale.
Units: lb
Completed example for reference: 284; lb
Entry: 118; lb
